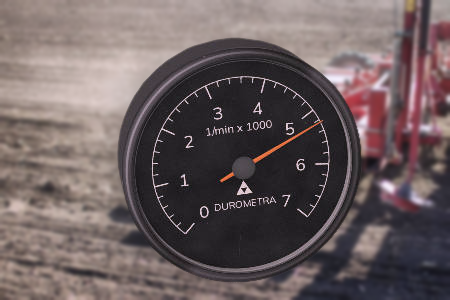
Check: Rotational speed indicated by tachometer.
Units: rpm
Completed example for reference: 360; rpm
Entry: 5200; rpm
